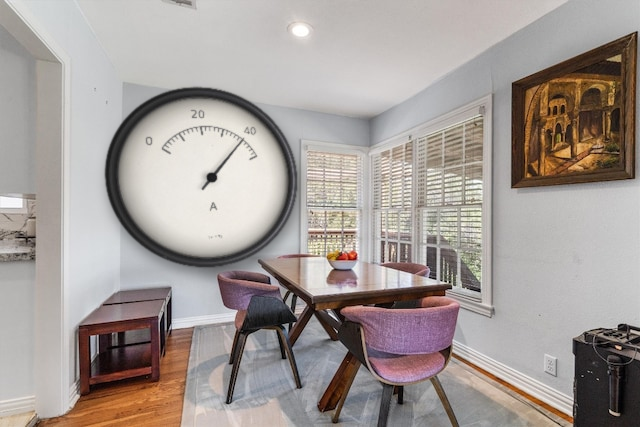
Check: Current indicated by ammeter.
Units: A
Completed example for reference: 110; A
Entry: 40; A
